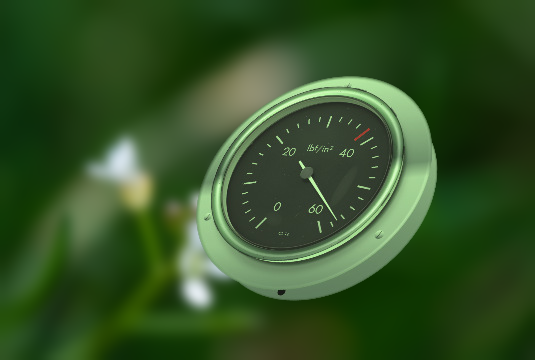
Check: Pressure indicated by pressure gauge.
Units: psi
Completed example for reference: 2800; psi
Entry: 57; psi
